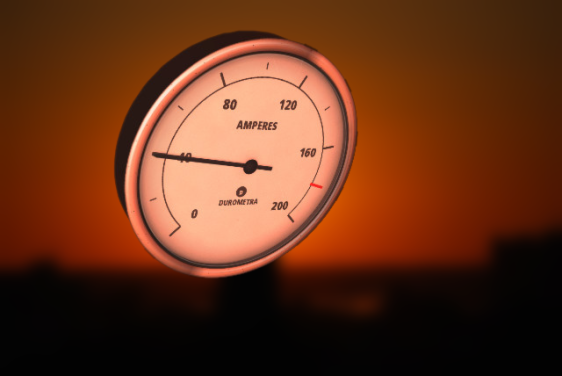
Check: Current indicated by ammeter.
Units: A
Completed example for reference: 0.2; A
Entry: 40; A
